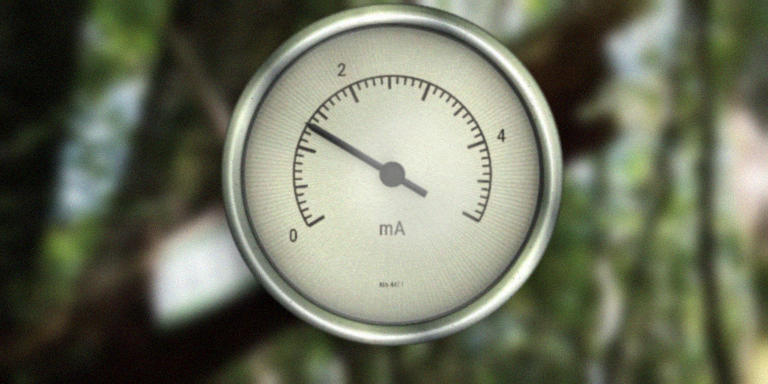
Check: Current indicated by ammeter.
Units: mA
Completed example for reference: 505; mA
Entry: 1.3; mA
